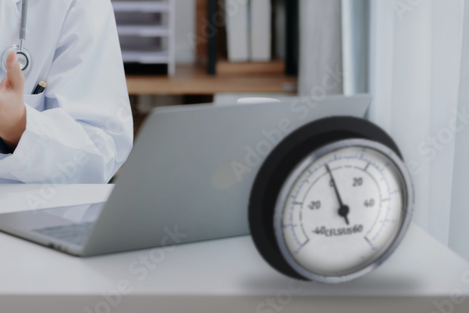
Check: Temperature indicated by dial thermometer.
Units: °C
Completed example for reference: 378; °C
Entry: 0; °C
